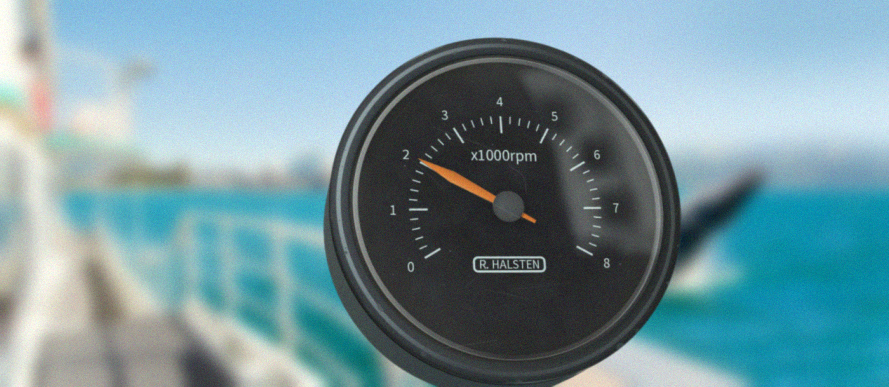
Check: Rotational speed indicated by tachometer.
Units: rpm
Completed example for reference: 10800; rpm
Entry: 2000; rpm
